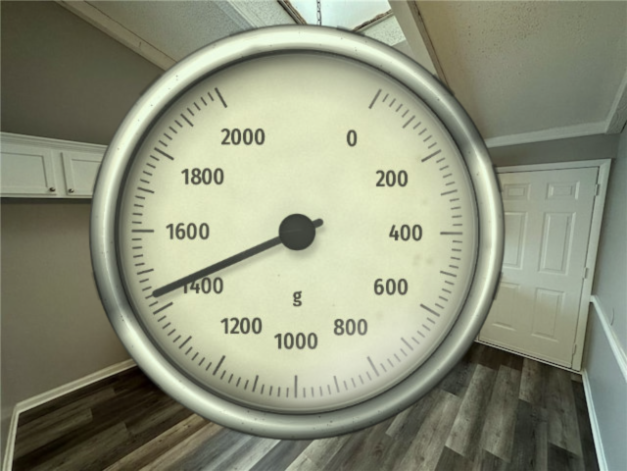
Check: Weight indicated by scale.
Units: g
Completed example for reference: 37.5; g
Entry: 1440; g
